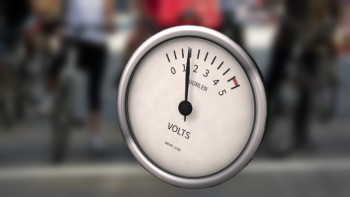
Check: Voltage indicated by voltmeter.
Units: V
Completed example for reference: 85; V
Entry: 1.5; V
